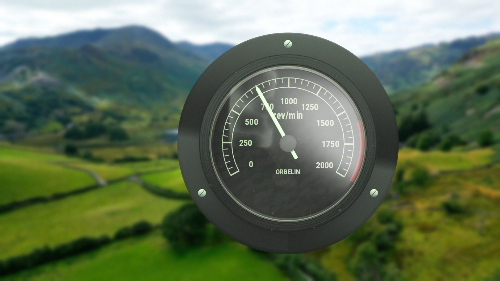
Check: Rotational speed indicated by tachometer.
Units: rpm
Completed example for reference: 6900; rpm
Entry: 750; rpm
